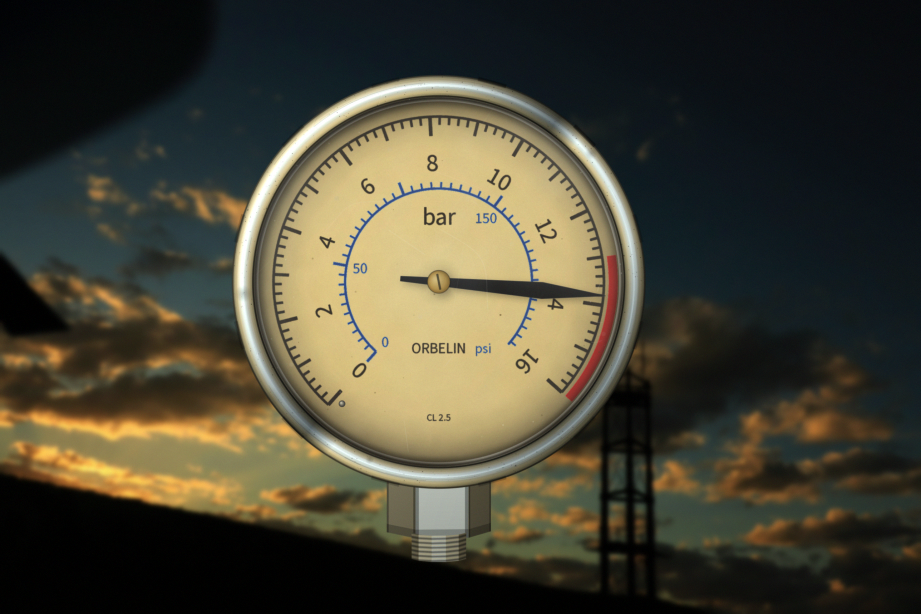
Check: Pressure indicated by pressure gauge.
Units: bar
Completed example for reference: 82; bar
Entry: 13.8; bar
